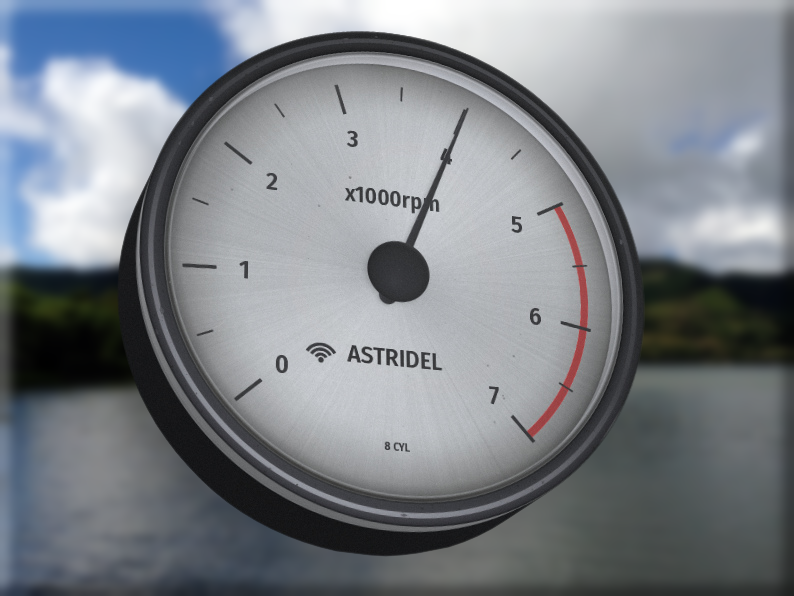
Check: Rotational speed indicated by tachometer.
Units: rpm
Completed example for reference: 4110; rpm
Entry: 4000; rpm
